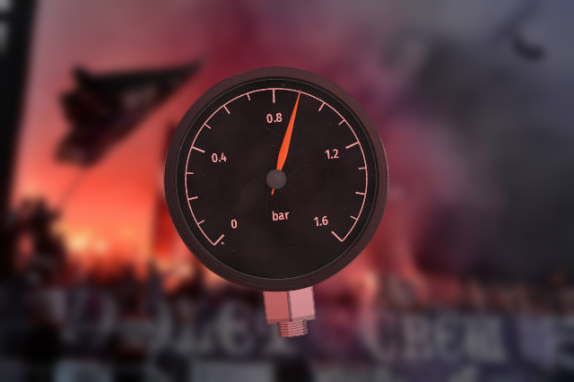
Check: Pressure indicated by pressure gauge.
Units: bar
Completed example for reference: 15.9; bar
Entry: 0.9; bar
